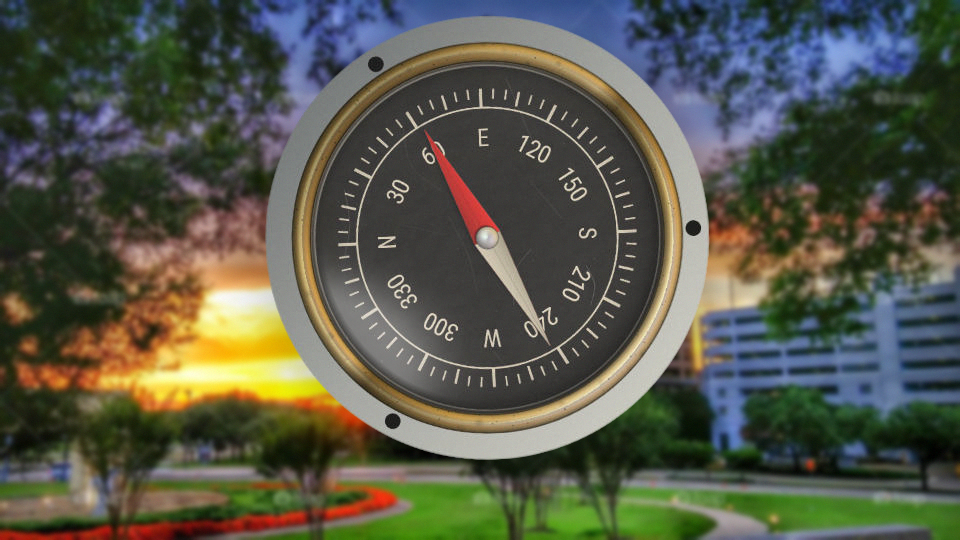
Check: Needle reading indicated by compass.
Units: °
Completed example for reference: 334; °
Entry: 62.5; °
